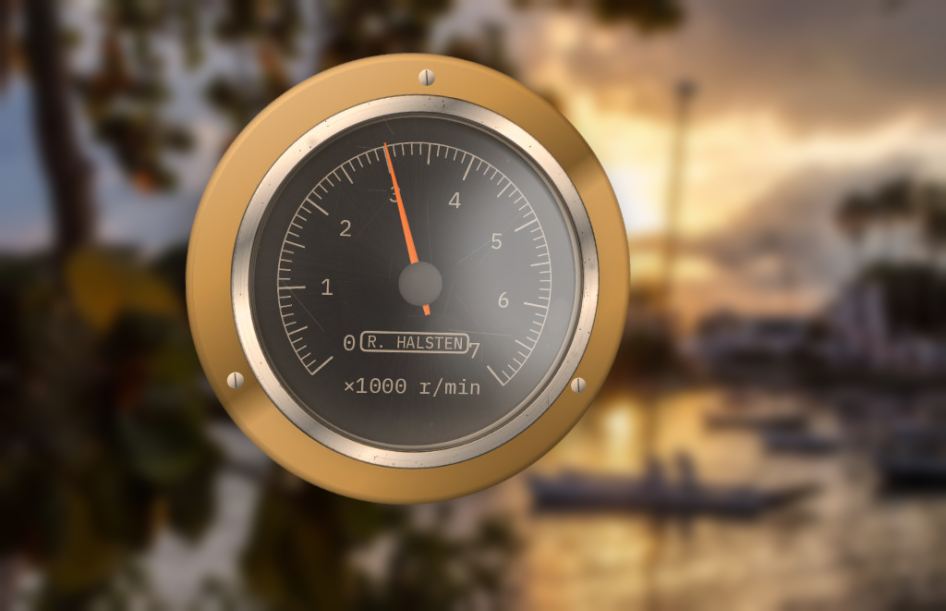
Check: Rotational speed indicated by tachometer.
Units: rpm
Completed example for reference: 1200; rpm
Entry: 3000; rpm
